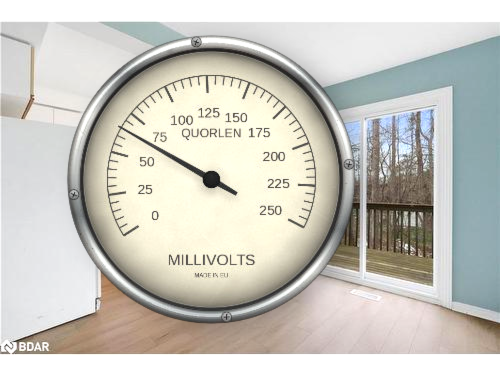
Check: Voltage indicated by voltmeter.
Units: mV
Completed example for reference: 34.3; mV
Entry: 65; mV
